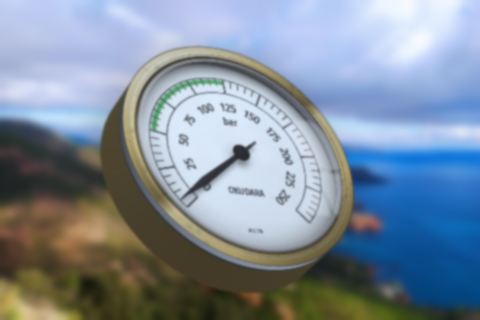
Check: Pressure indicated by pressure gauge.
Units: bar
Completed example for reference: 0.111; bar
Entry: 5; bar
